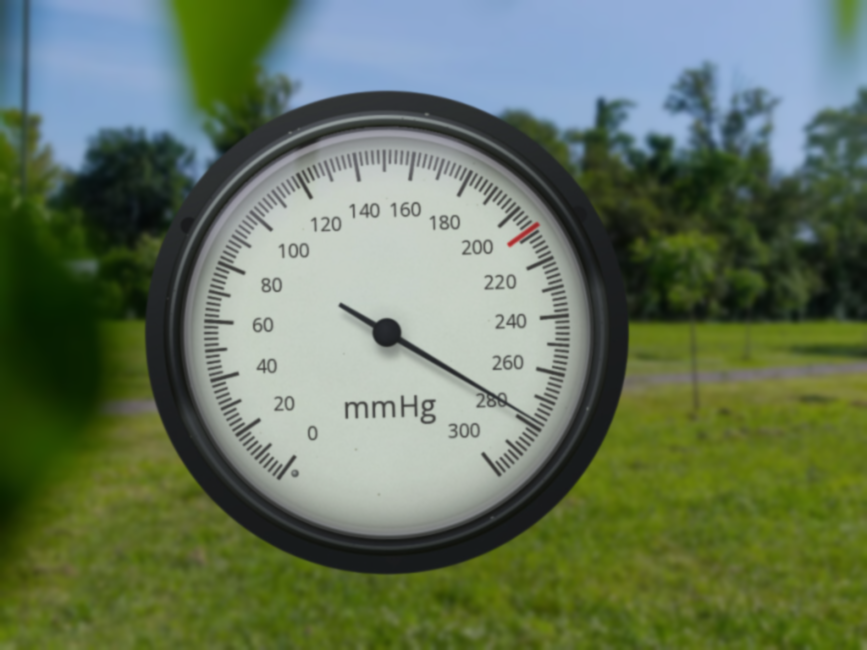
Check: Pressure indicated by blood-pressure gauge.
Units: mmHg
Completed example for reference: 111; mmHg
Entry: 278; mmHg
